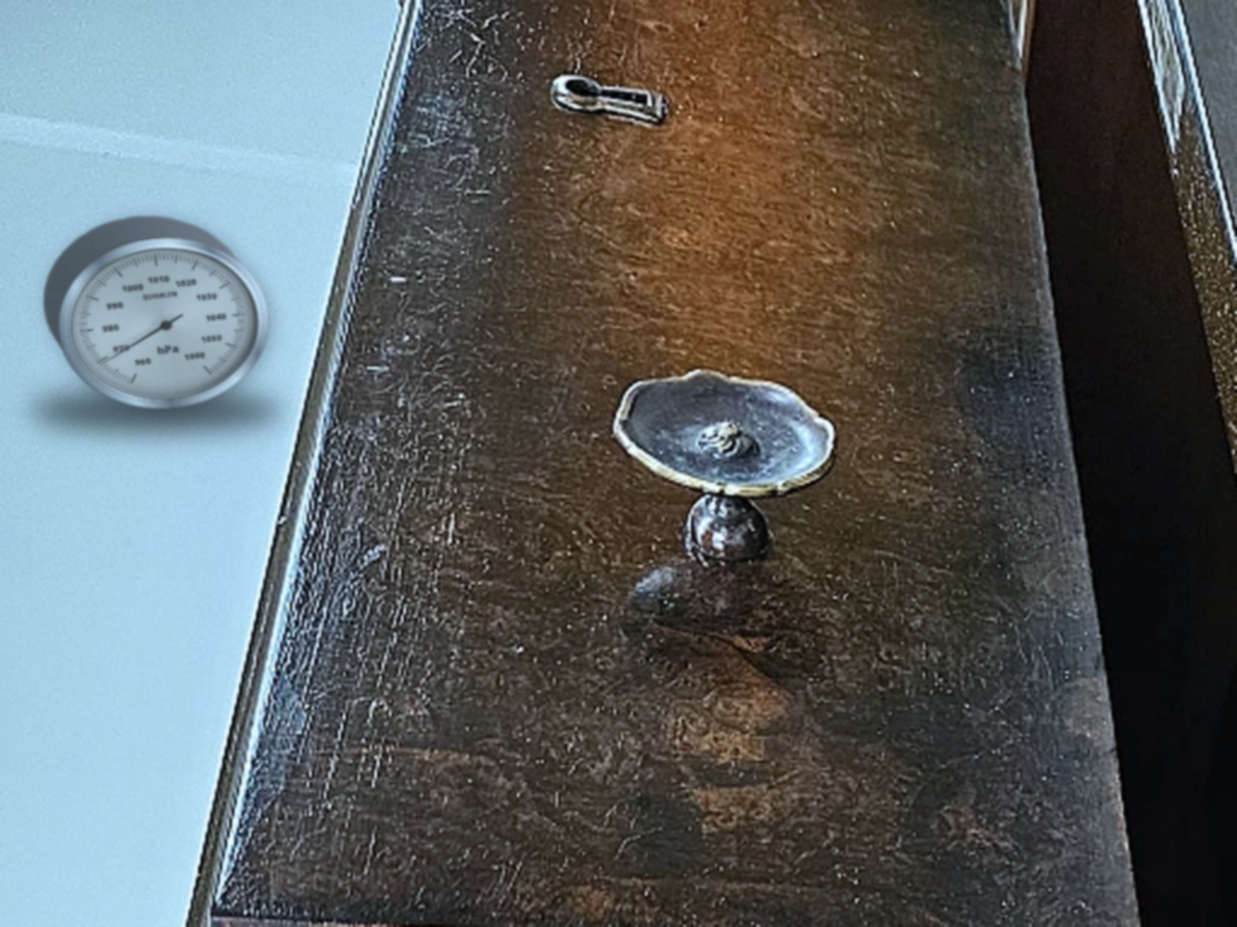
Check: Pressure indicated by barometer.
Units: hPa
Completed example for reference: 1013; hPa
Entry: 970; hPa
